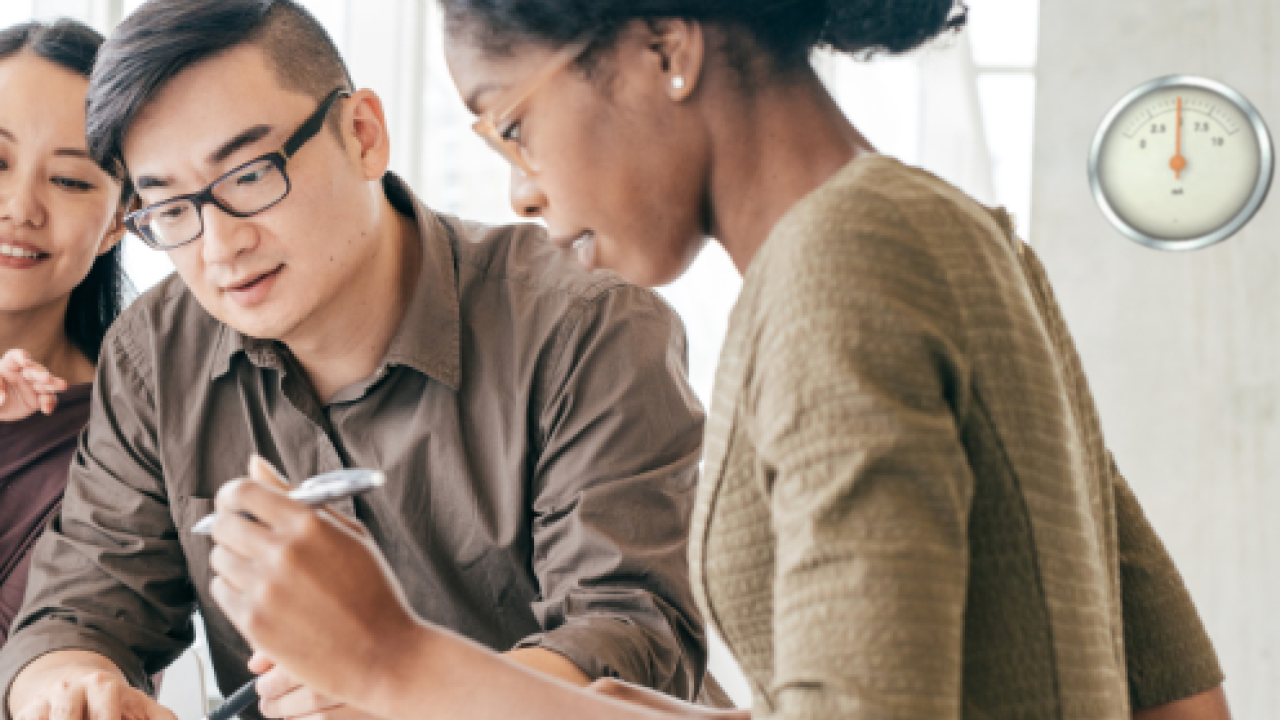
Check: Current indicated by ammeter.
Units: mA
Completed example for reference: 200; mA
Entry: 5; mA
